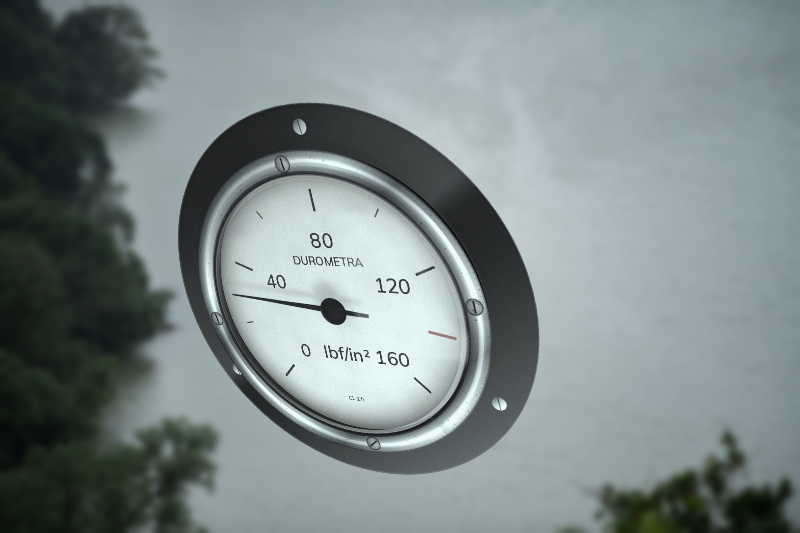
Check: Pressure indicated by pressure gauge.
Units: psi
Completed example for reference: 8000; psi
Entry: 30; psi
